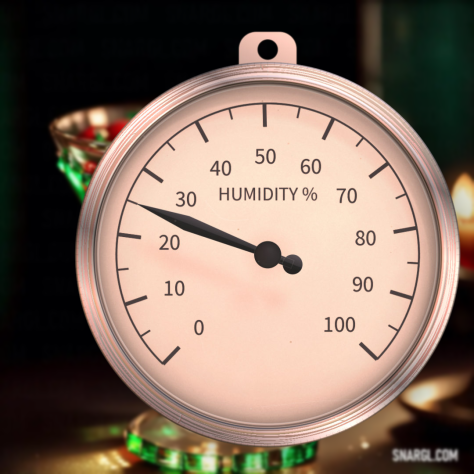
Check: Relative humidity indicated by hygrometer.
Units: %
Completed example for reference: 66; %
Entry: 25; %
